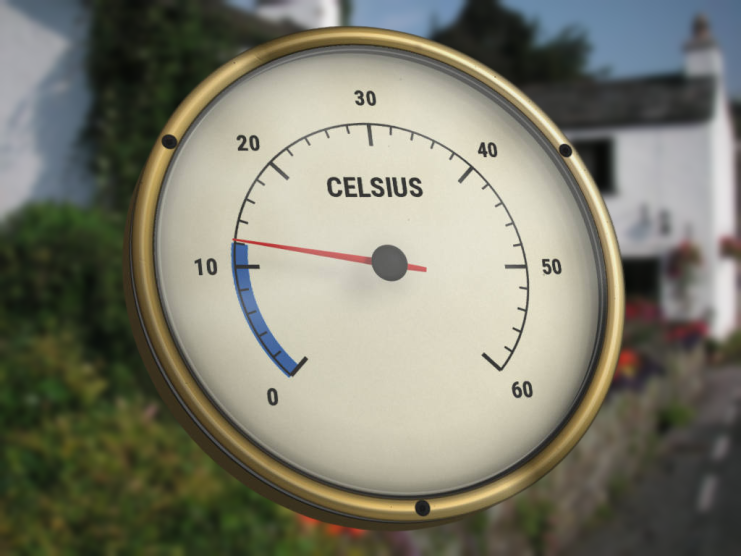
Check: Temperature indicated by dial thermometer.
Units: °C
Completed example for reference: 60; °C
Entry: 12; °C
